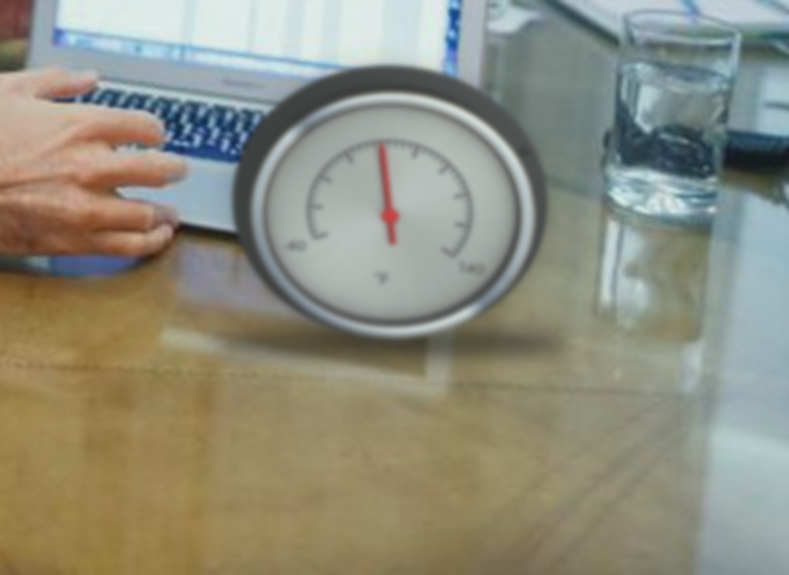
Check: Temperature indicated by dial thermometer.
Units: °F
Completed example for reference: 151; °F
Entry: 40; °F
